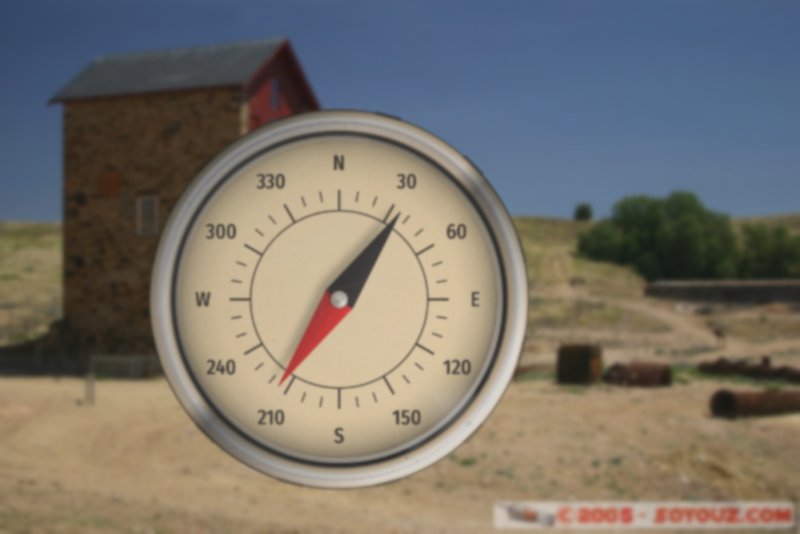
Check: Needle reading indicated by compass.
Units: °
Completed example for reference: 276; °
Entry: 215; °
